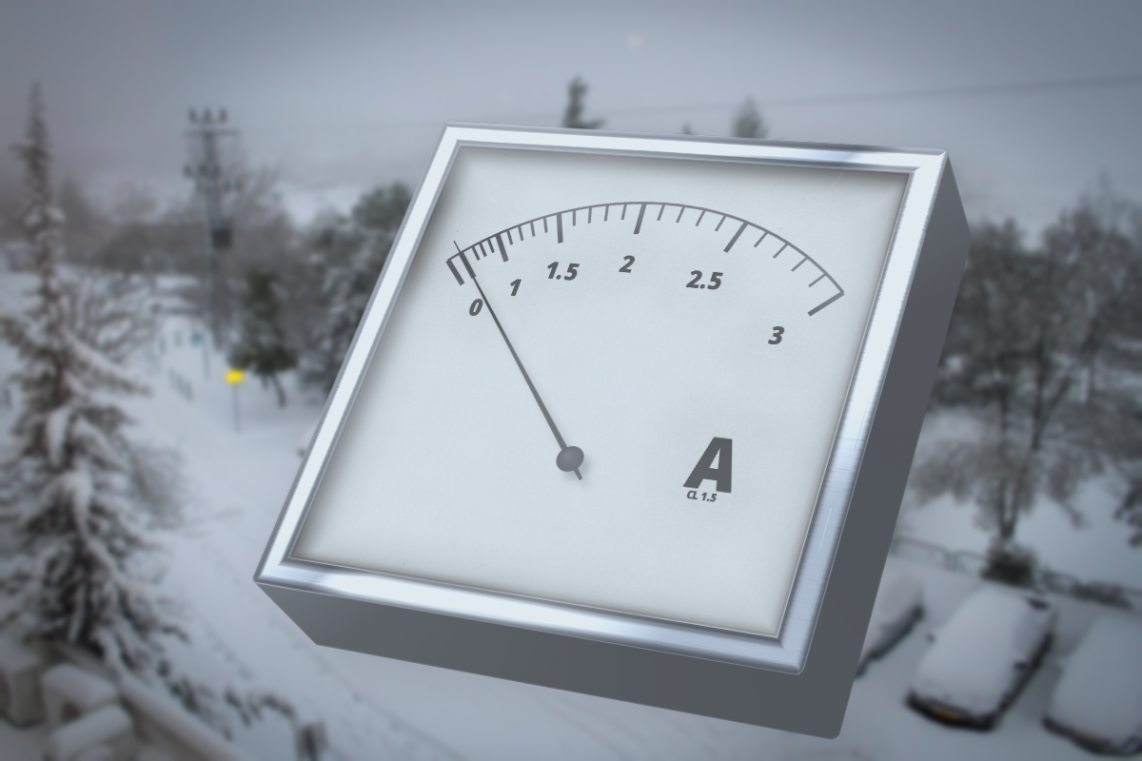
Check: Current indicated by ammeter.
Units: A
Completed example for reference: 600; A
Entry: 0.5; A
